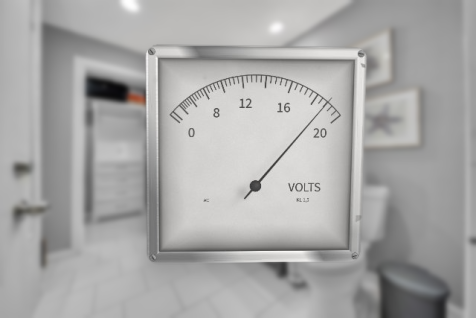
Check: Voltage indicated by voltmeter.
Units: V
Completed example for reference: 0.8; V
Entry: 18.8; V
